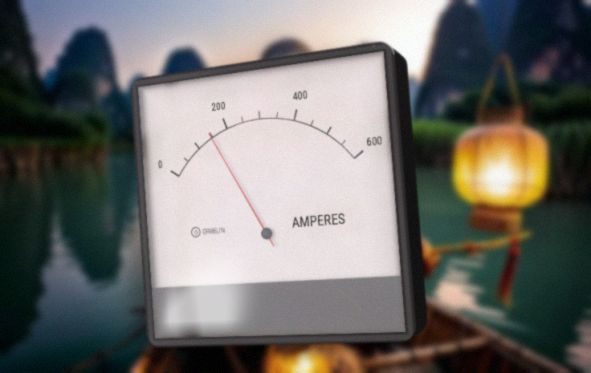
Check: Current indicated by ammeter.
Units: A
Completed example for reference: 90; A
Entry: 150; A
